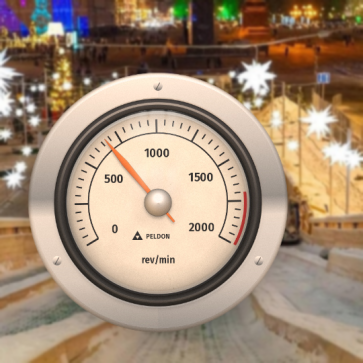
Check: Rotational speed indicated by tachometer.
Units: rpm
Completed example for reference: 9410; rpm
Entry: 675; rpm
